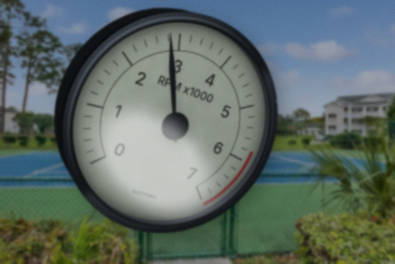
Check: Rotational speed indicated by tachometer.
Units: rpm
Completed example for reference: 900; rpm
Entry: 2800; rpm
